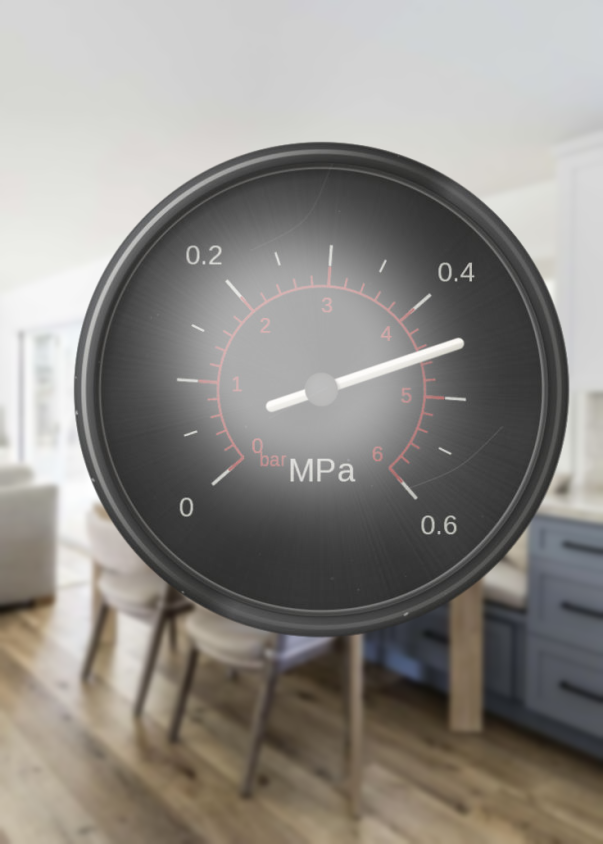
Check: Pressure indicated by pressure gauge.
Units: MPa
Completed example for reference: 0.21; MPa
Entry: 0.45; MPa
